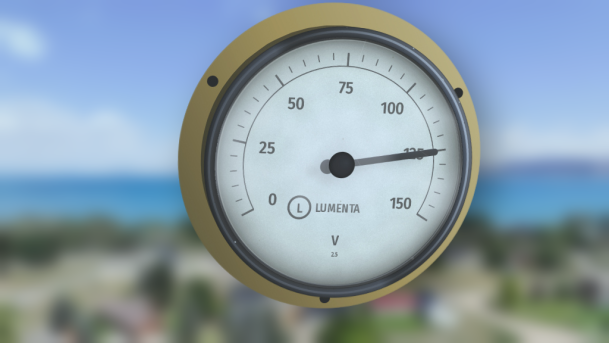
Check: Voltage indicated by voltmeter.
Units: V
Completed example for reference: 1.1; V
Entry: 125; V
